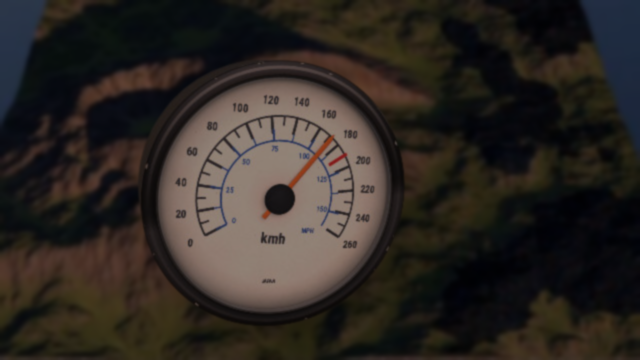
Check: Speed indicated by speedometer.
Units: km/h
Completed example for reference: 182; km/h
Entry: 170; km/h
